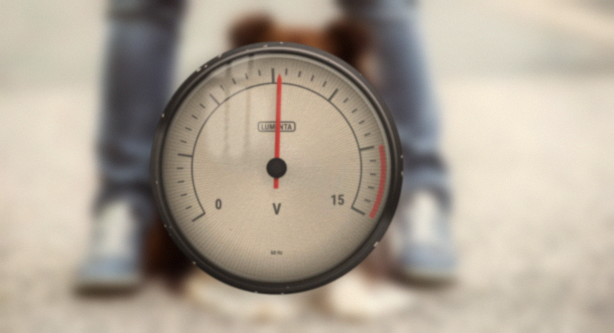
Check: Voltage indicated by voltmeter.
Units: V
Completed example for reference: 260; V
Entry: 7.75; V
